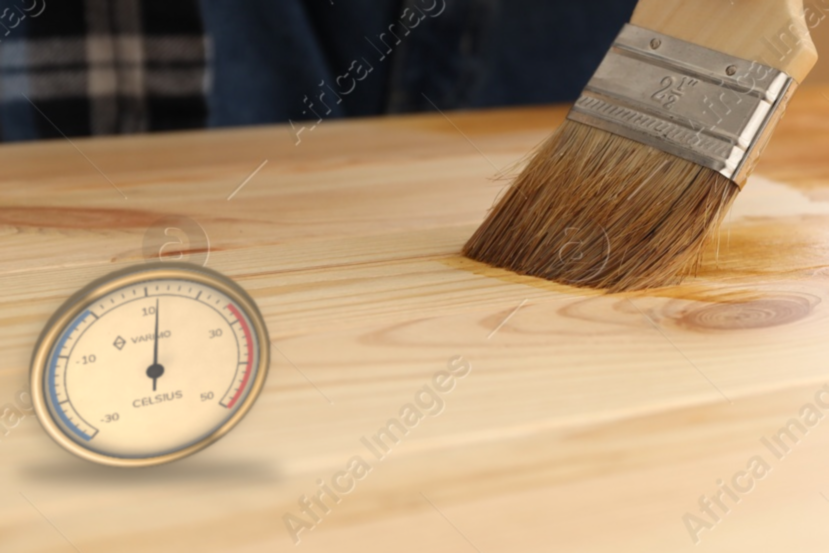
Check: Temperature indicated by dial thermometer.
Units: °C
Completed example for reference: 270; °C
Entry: 12; °C
